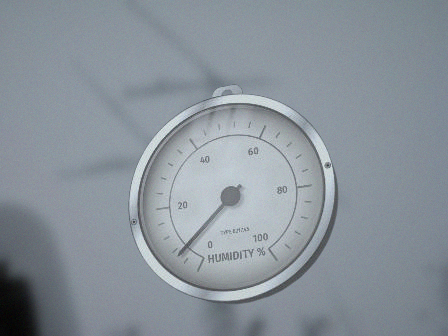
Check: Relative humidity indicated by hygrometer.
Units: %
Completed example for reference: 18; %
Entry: 6; %
